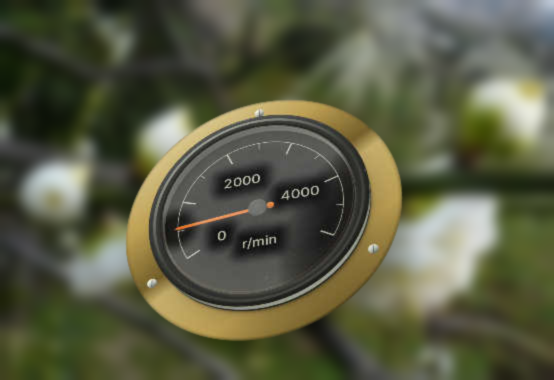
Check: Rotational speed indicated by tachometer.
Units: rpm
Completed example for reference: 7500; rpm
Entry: 500; rpm
